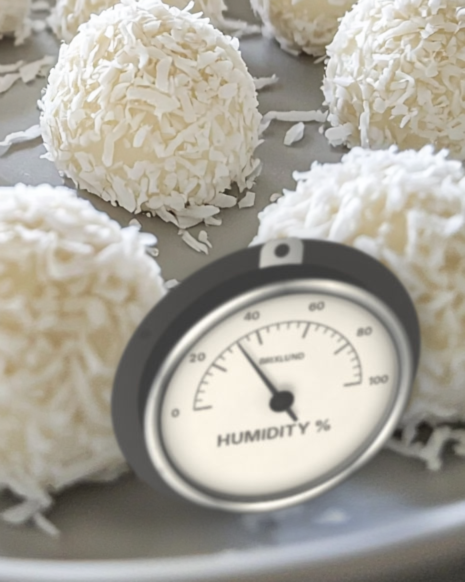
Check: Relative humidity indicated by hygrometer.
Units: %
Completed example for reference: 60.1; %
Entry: 32; %
